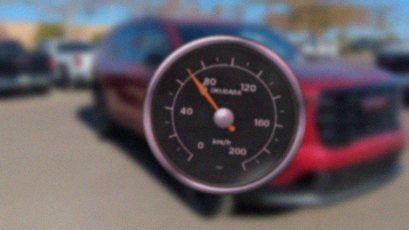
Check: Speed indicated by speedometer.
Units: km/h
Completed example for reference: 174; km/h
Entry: 70; km/h
